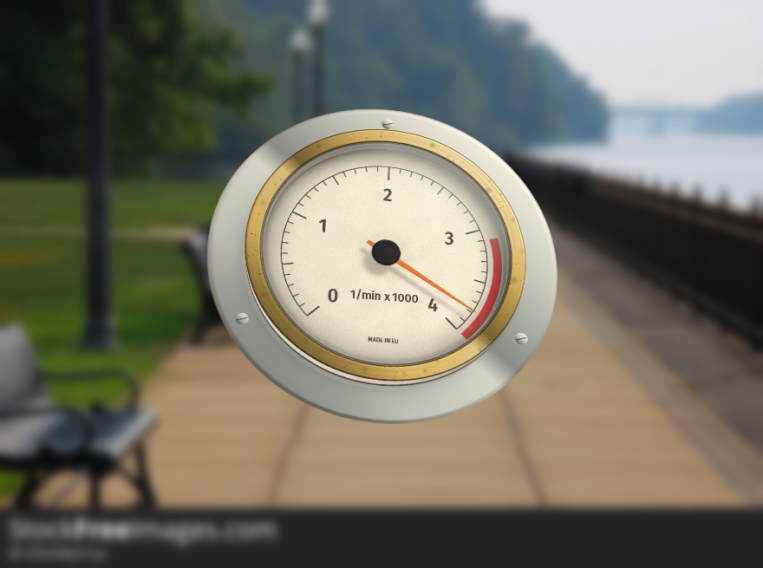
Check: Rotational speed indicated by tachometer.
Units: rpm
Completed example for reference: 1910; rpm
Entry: 3800; rpm
